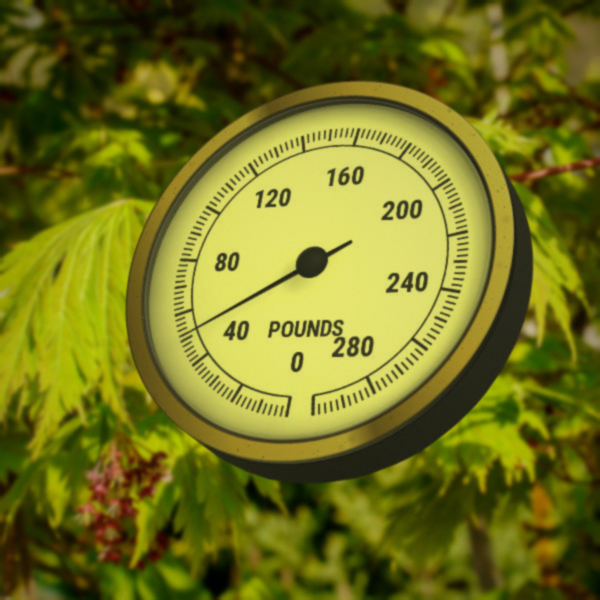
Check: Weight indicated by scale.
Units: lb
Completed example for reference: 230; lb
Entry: 50; lb
